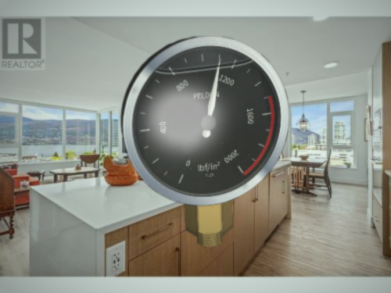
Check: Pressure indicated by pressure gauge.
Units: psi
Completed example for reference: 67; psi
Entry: 1100; psi
